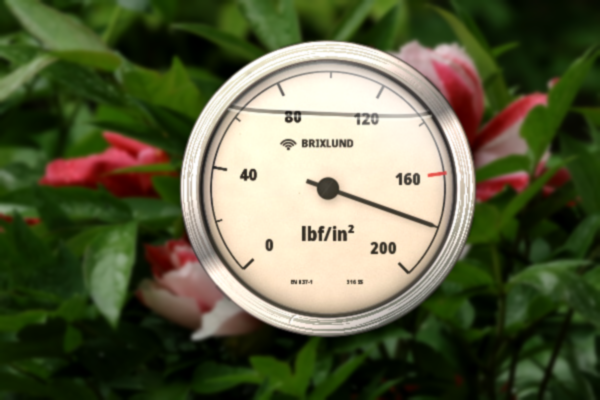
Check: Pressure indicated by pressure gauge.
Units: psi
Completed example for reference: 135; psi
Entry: 180; psi
